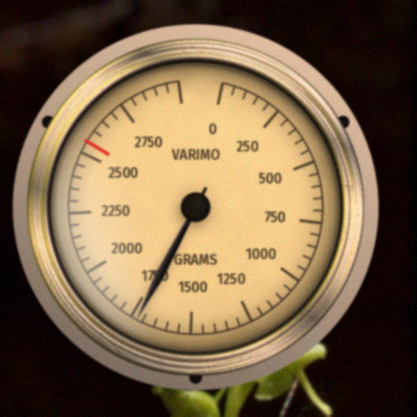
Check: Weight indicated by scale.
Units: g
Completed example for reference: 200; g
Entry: 1725; g
